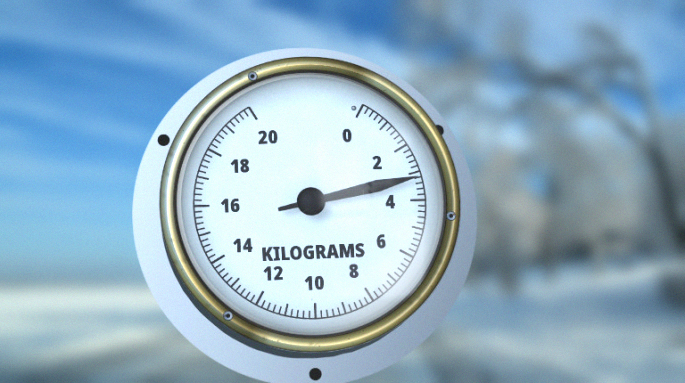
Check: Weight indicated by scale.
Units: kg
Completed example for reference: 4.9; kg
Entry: 3.2; kg
